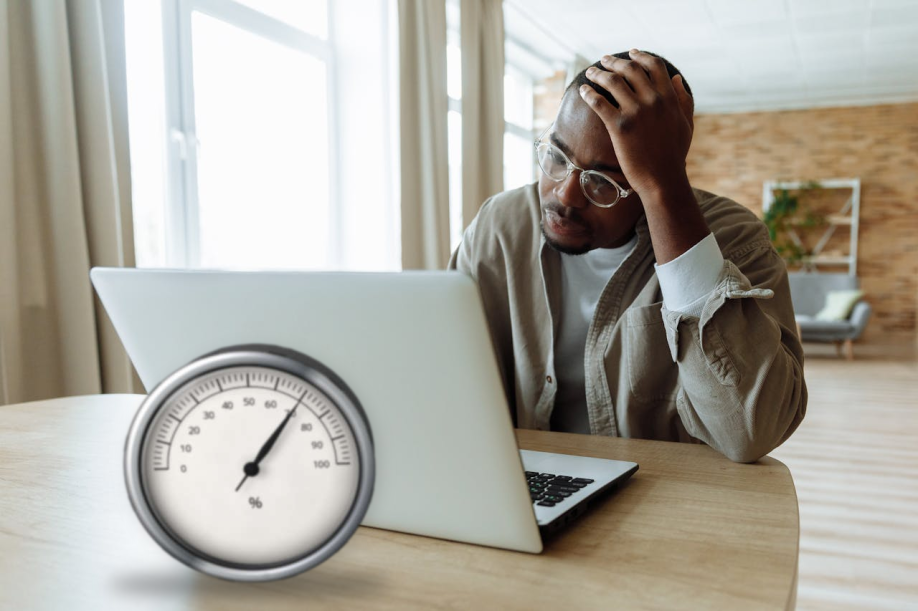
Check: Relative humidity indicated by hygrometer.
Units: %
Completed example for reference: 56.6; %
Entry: 70; %
